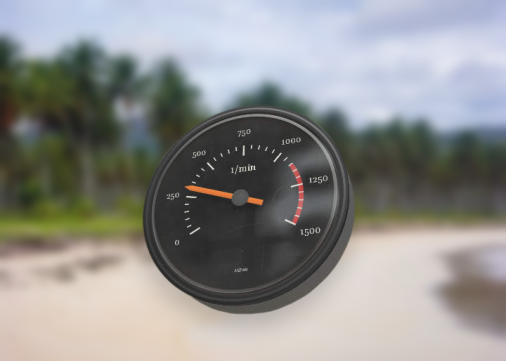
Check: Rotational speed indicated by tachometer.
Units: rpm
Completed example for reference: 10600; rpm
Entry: 300; rpm
